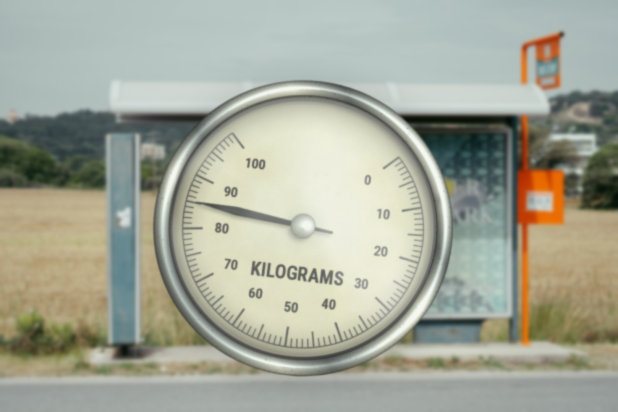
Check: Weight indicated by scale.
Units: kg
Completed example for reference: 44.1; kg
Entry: 85; kg
